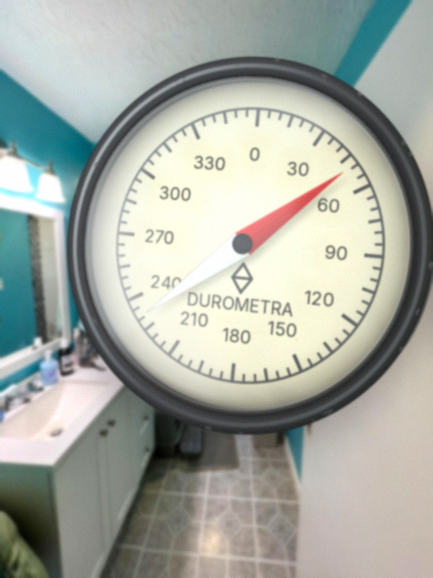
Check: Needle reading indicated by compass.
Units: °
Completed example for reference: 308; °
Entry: 50; °
